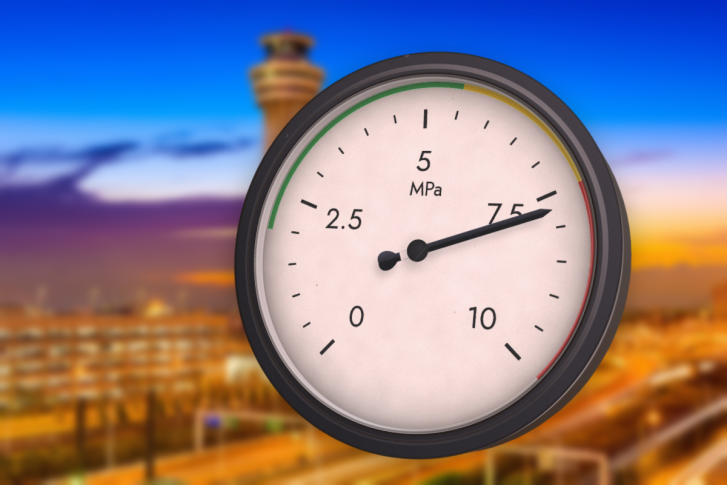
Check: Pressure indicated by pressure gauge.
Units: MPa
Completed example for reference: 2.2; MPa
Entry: 7.75; MPa
